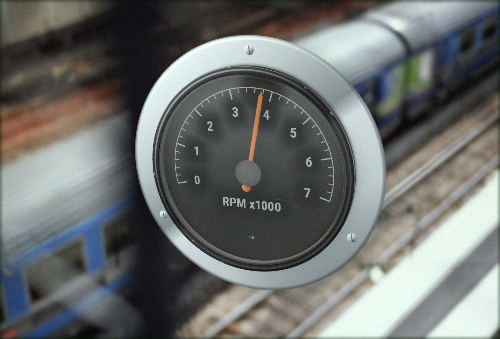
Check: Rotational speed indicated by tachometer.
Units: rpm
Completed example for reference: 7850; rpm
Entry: 3800; rpm
